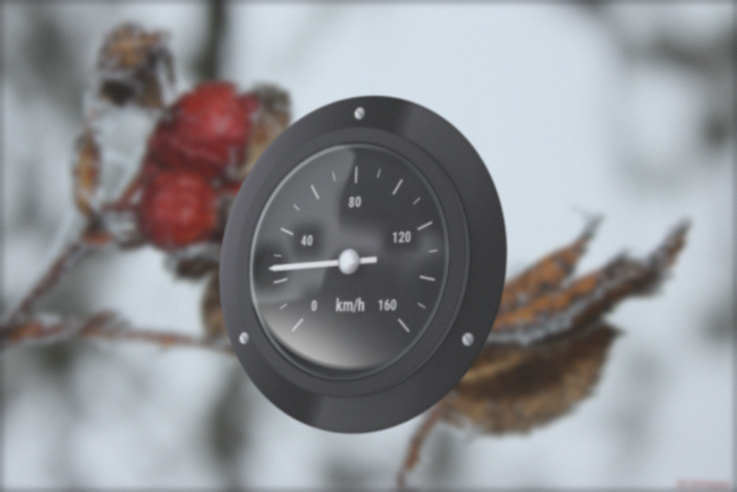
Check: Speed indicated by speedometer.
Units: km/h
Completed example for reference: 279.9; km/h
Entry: 25; km/h
